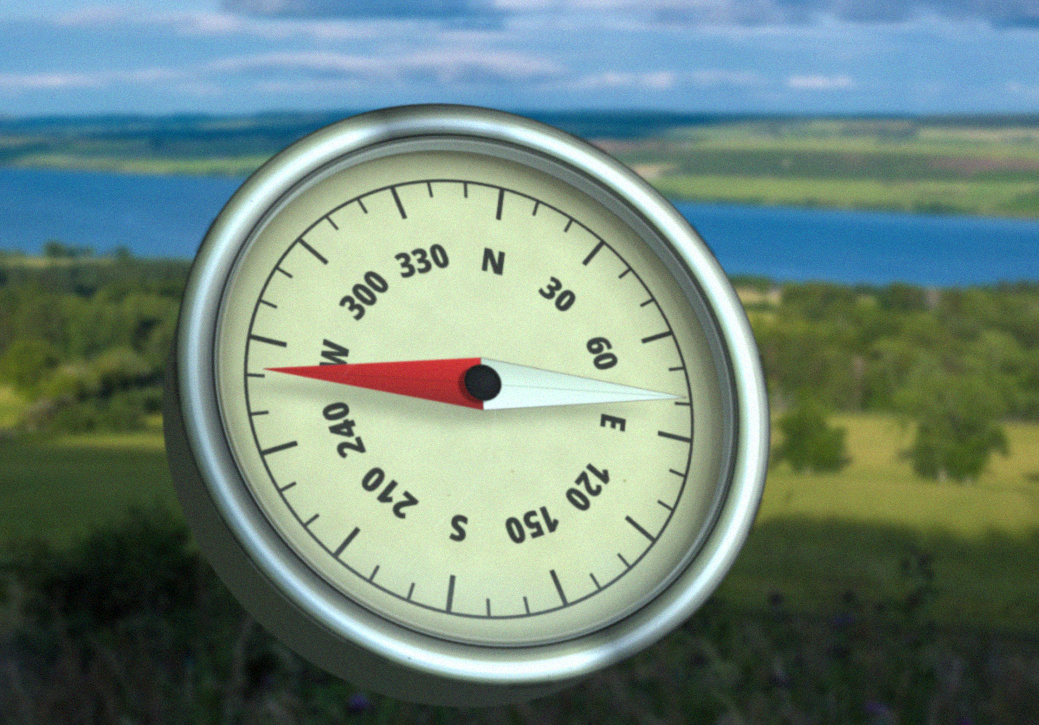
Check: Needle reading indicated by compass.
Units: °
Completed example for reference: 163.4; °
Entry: 260; °
